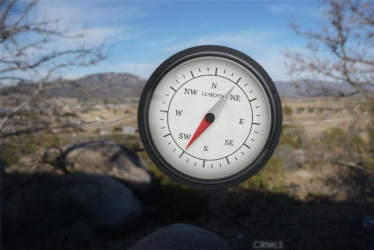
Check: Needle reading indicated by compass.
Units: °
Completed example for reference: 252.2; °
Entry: 210; °
